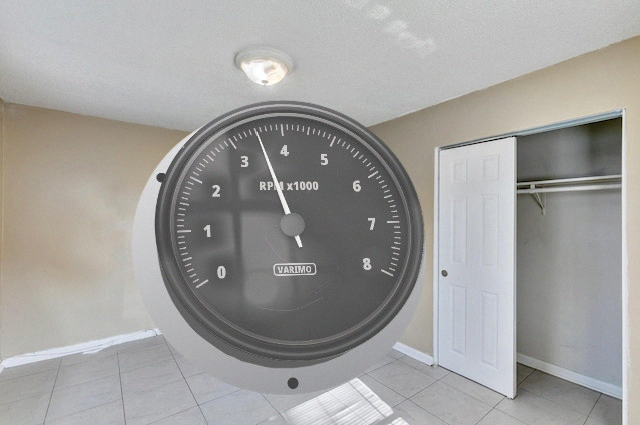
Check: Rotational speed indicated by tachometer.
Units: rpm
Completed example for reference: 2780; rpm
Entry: 3500; rpm
